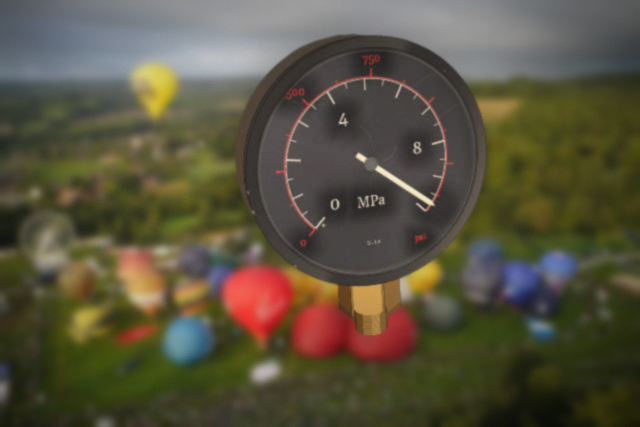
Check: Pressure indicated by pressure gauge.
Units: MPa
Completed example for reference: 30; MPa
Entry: 9.75; MPa
